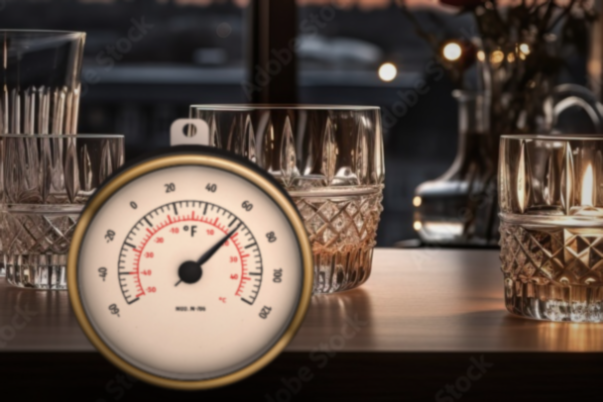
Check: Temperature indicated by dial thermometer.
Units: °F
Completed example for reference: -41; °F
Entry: 64; °F
